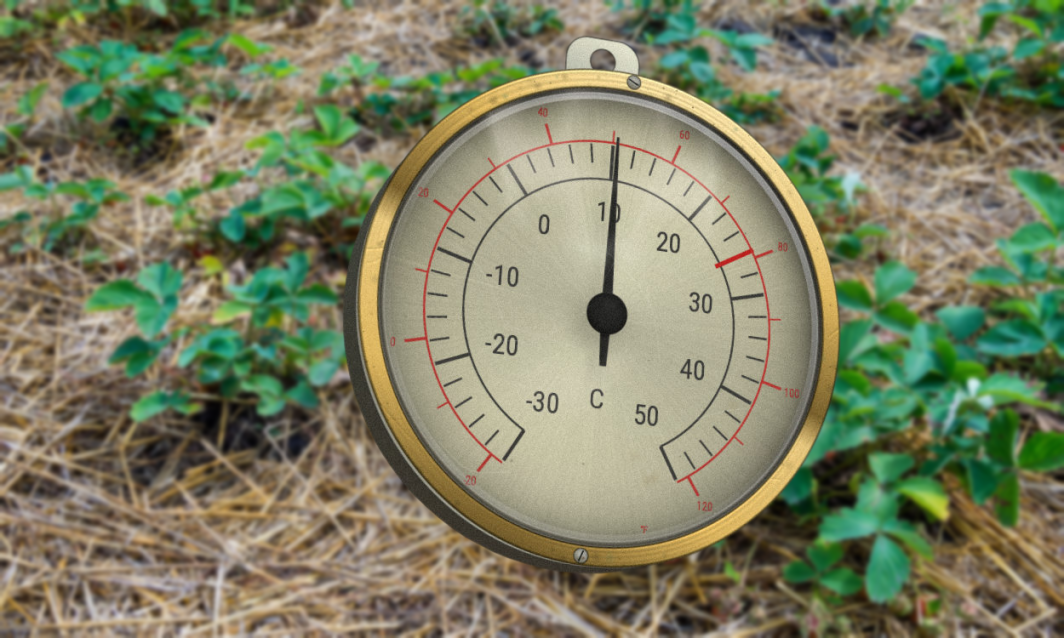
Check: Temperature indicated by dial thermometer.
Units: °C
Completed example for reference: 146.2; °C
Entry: 10; °C
